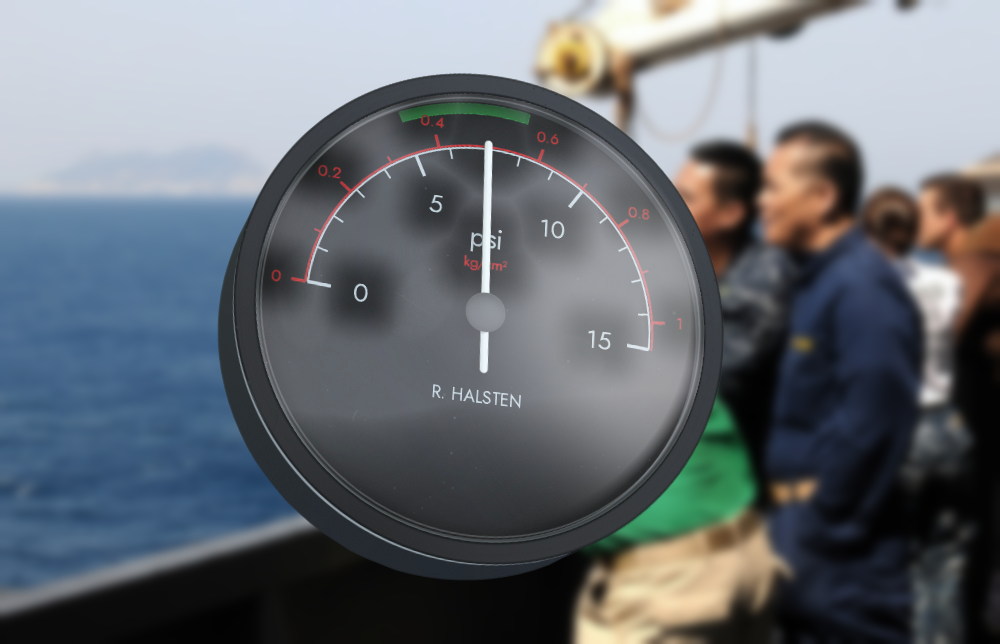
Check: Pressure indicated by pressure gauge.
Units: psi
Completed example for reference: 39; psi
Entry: 7; psi
